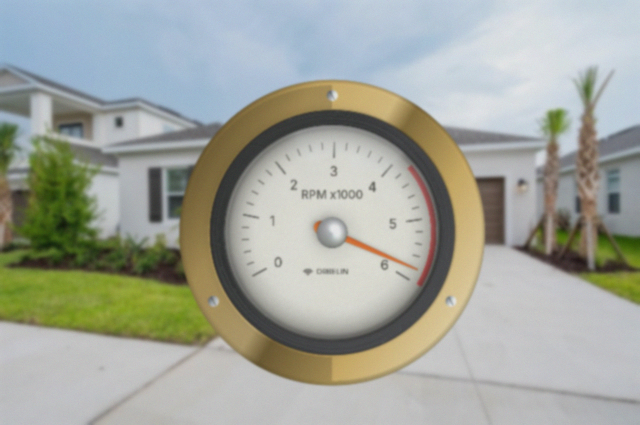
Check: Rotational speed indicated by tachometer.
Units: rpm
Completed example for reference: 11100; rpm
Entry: 5800; rpm
